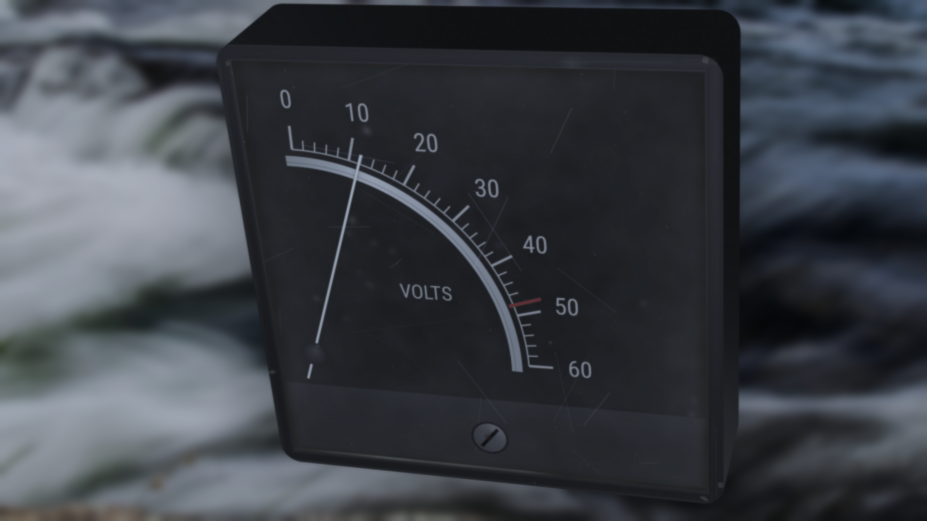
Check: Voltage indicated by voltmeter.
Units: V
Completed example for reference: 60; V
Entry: 12; V
